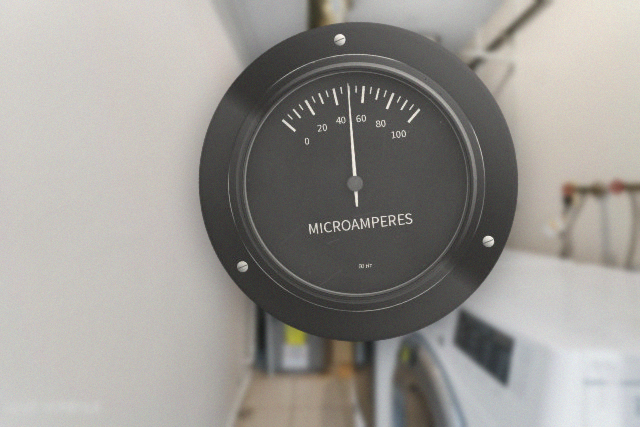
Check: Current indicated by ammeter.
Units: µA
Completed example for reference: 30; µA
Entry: 50; µA
